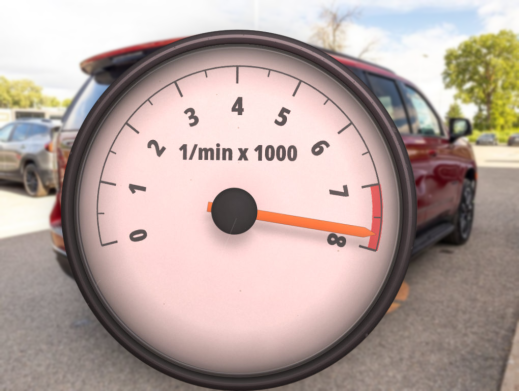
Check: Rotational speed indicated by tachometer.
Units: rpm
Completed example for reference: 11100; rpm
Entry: 7750; rpm
